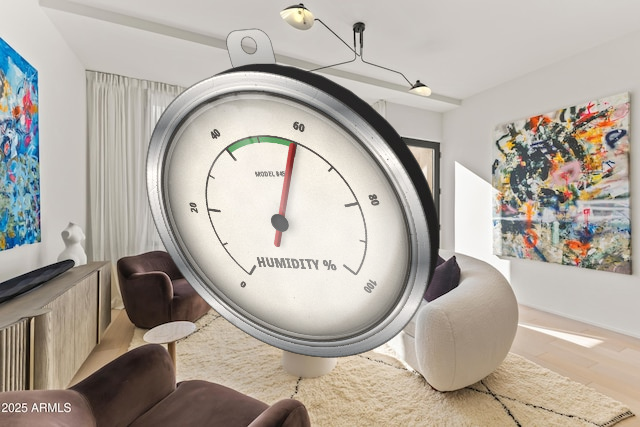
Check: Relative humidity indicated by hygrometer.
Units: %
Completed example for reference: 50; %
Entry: 60; %
